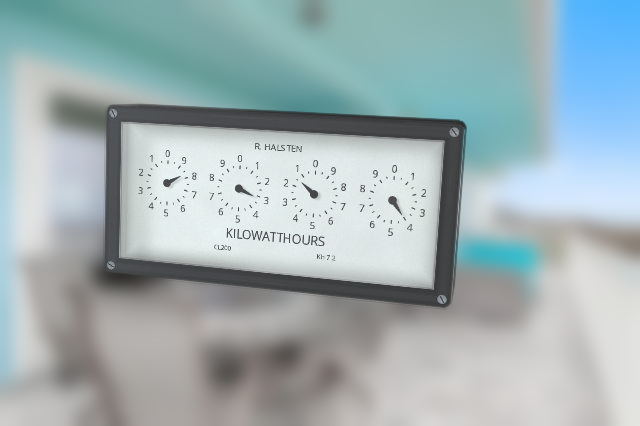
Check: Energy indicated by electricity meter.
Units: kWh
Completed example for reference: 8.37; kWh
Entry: 8314; kWh
